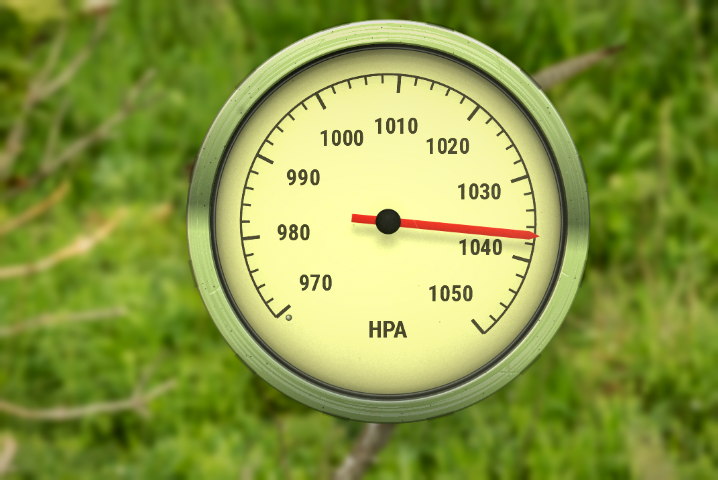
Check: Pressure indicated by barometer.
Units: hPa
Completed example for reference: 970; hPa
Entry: 1037; hPa
